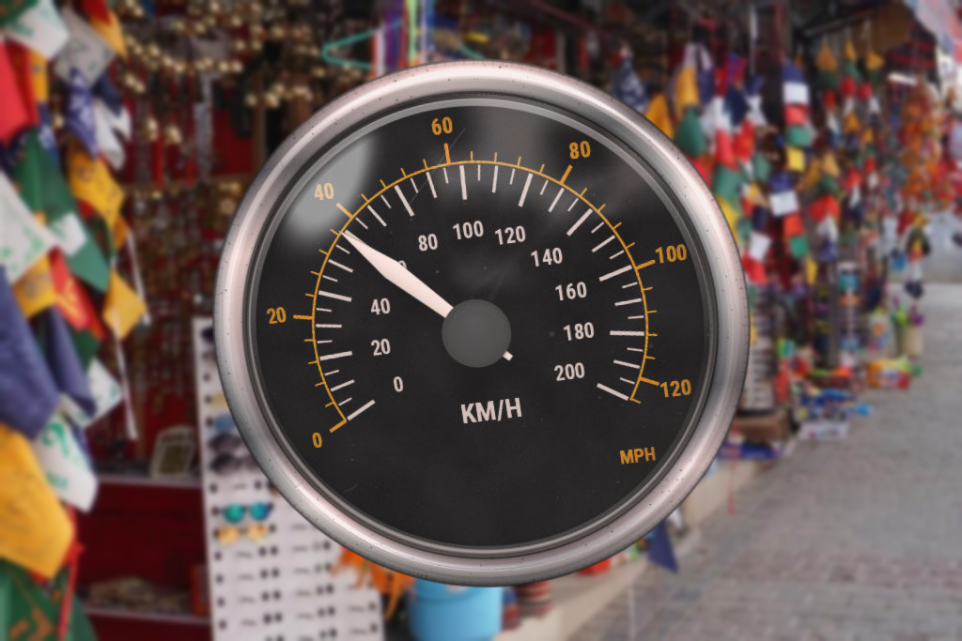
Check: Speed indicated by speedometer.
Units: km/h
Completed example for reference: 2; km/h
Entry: 60; km/h
